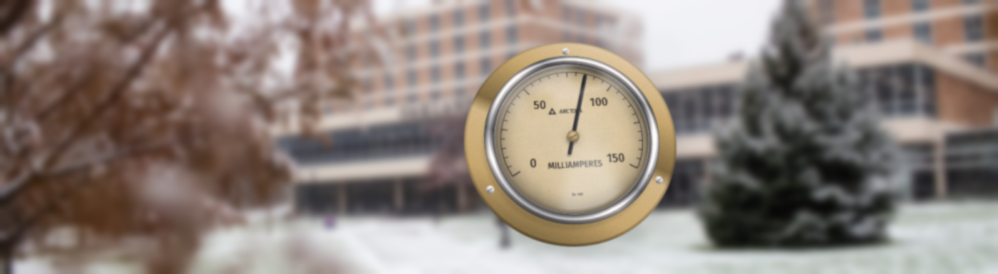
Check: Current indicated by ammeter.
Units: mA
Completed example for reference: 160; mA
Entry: 85; mA
